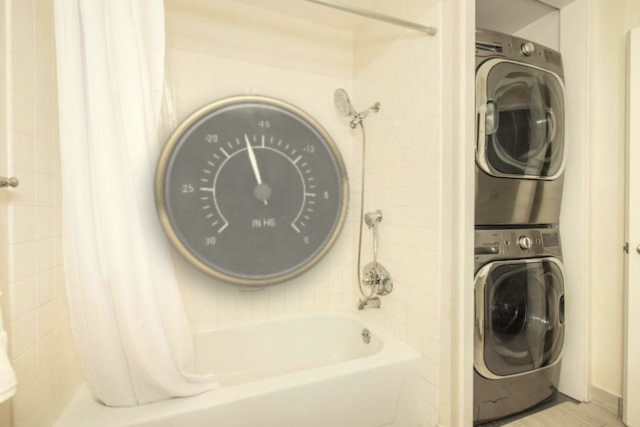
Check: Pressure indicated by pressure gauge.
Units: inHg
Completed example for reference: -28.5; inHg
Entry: -17; inHg
